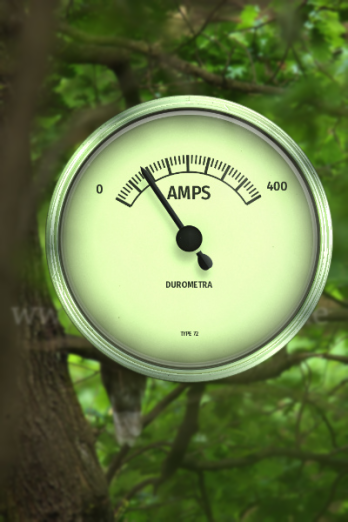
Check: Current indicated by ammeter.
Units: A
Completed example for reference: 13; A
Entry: 90; A
